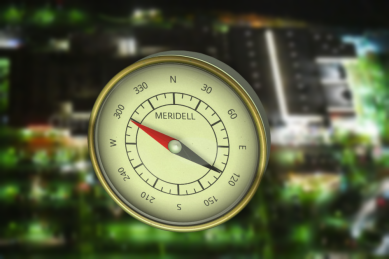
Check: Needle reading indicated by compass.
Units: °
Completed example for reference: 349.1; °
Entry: 300; °
